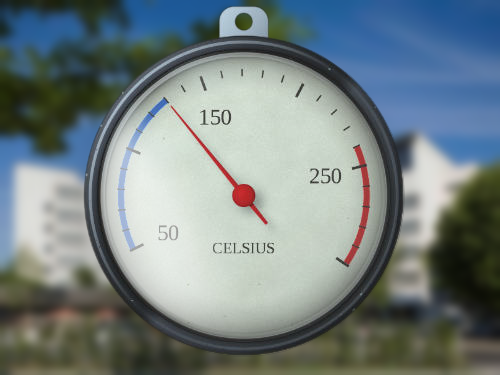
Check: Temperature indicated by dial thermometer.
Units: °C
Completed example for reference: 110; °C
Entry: 130; °C
